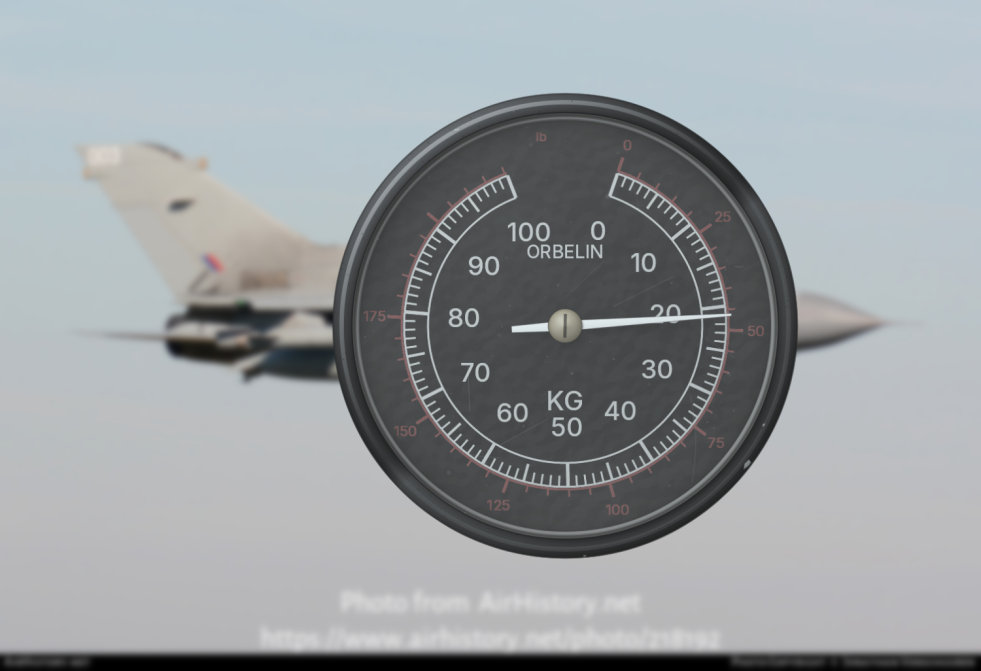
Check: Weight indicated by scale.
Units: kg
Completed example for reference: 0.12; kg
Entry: 21; kg
